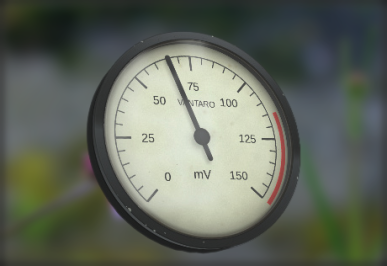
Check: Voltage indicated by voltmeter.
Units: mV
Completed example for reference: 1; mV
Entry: 65; mV
